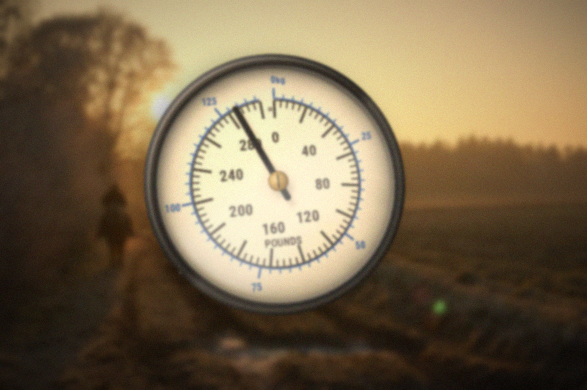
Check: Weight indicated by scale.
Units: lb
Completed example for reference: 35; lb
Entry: 284; lb
